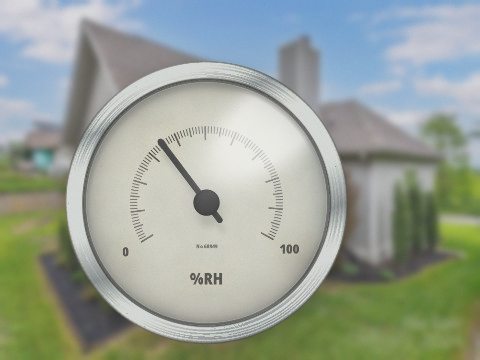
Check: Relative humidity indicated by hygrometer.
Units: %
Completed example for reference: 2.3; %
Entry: 35; %
